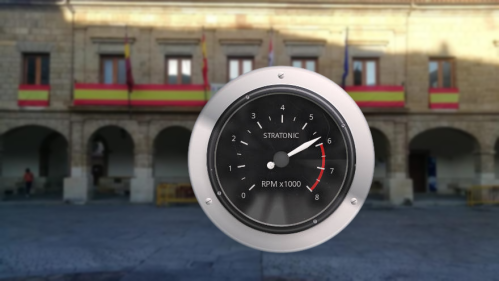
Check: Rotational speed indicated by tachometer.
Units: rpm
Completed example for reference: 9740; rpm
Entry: 5750; rpm
